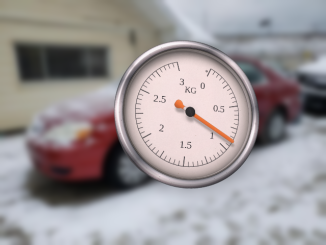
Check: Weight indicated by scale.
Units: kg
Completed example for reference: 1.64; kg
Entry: 0.9; kg
